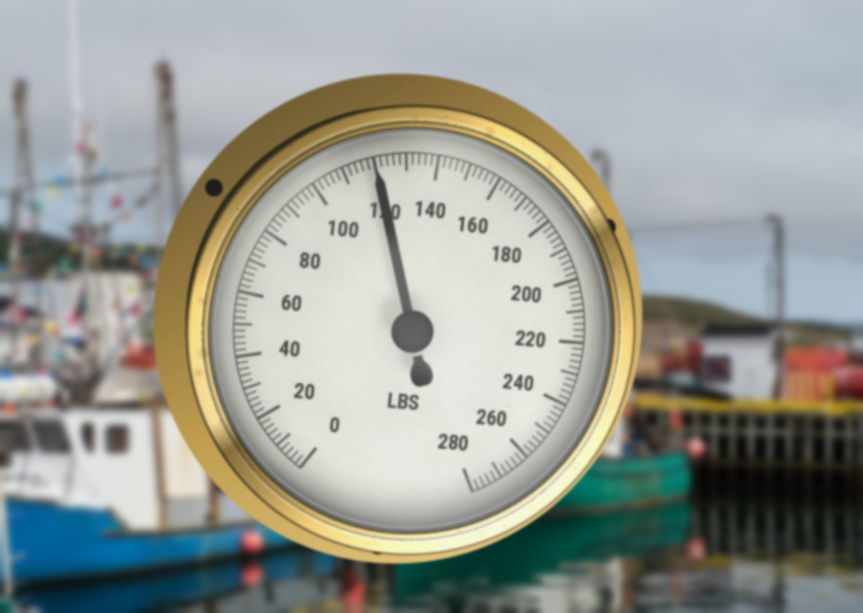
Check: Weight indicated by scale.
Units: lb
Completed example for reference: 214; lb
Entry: 120; lb
